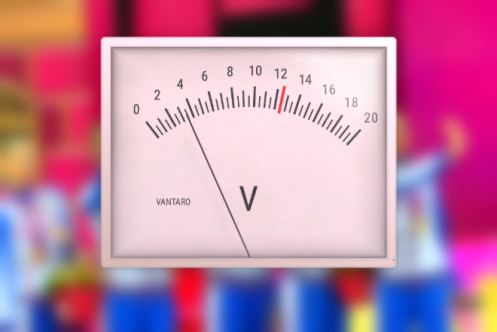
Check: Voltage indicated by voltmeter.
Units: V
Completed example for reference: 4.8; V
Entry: 3.5; V
